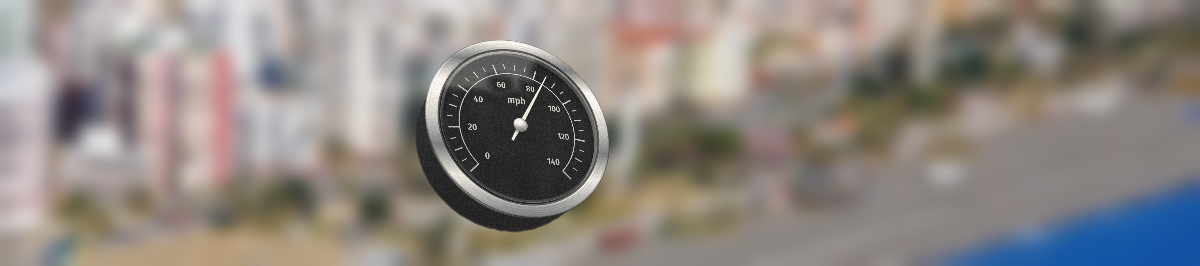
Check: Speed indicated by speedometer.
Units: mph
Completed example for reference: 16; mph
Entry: 85; mph
